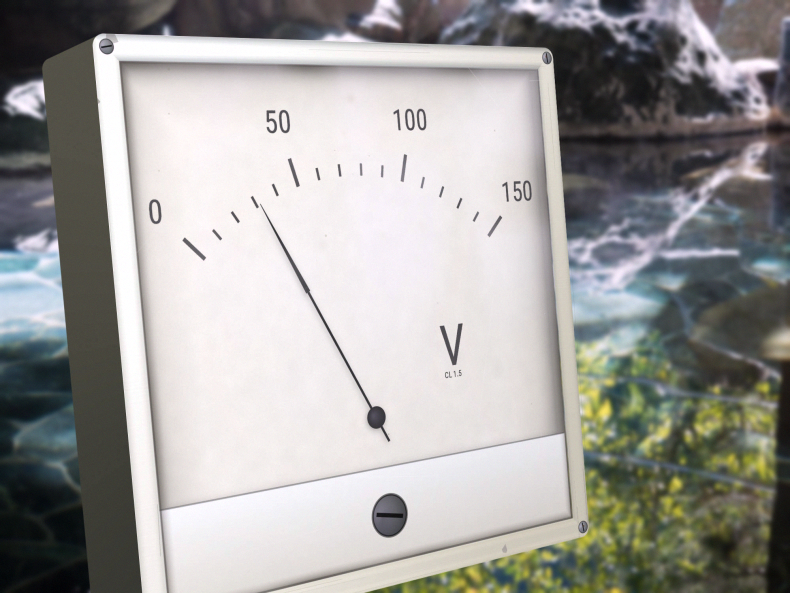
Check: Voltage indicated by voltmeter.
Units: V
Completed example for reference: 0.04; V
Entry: 30; V
